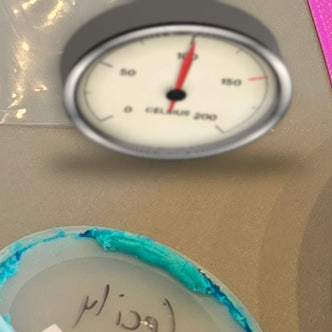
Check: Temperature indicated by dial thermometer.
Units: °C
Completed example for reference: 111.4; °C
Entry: 100; °C
